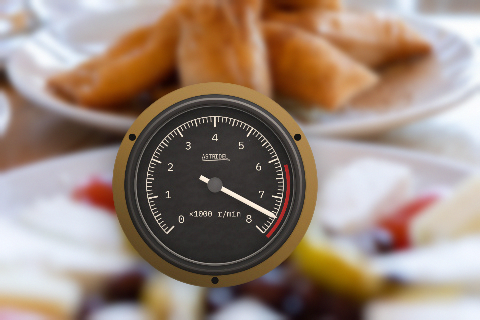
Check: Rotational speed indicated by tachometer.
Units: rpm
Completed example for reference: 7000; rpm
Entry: 7500; rpm
